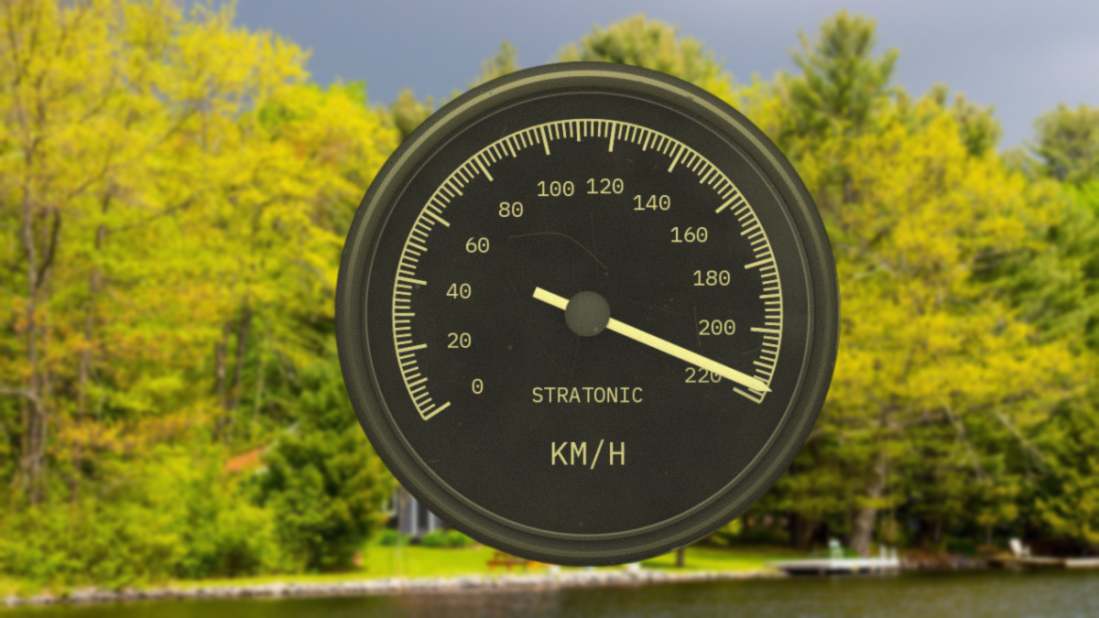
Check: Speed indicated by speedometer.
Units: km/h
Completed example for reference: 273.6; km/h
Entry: 216; km/h
